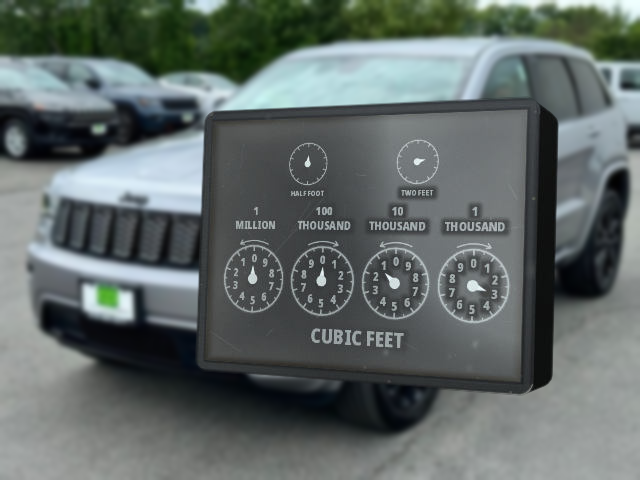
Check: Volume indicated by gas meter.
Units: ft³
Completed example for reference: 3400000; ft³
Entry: 1300; ft³
